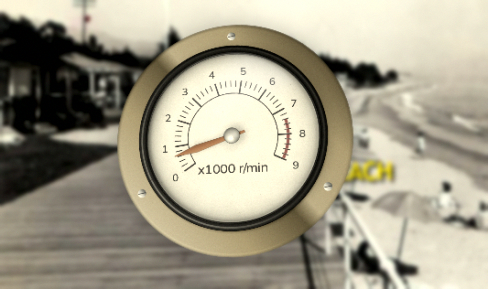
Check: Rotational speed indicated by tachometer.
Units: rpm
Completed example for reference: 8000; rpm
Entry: 600; rpm
